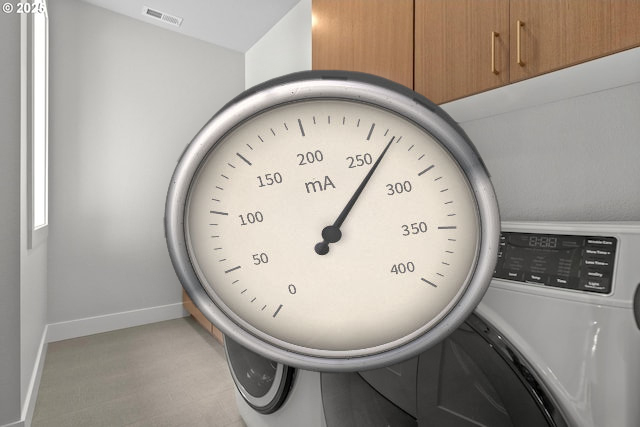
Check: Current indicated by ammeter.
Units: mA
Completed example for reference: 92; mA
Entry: 265; mA
